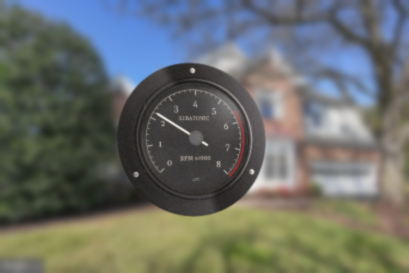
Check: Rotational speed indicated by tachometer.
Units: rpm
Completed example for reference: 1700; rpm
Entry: 2200; rpm
